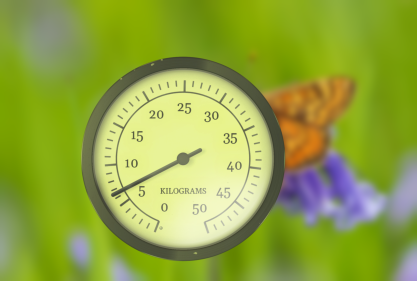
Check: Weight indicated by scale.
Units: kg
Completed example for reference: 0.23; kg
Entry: 6.5; kg
